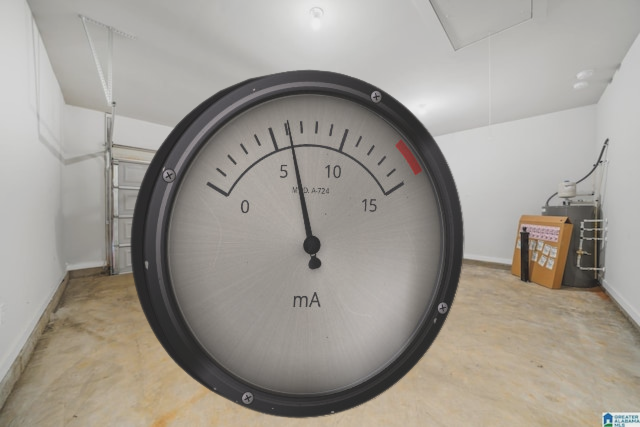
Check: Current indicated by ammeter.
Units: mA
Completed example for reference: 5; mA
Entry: 6; mA
